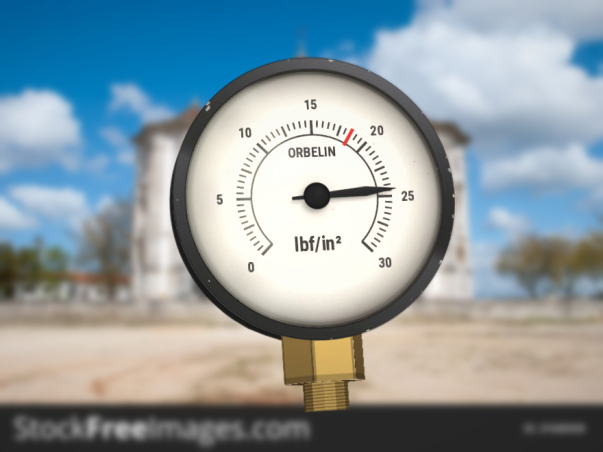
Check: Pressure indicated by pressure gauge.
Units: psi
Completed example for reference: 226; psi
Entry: 24.5; psi
